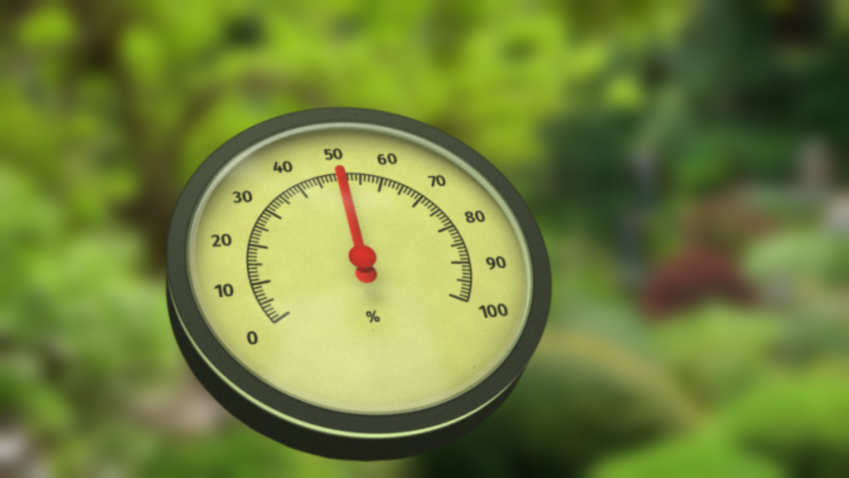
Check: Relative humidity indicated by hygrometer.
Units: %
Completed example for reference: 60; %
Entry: 50; %
